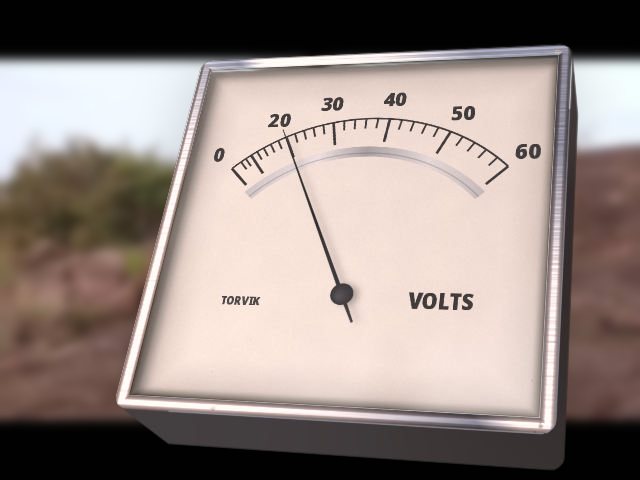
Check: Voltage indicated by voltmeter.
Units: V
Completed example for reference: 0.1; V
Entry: 20; V
